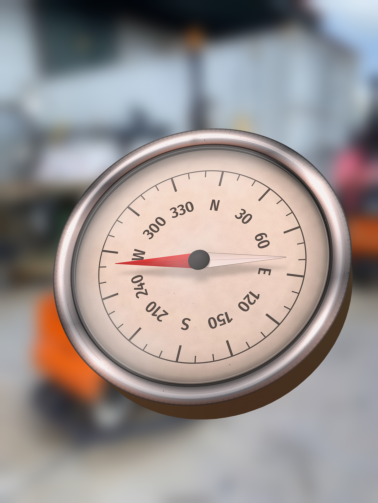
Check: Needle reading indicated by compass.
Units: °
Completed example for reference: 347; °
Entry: 260; °
